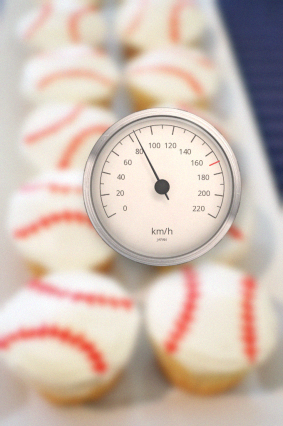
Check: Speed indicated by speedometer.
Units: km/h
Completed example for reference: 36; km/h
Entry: 85; km/h
